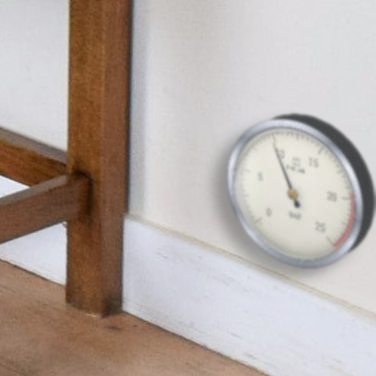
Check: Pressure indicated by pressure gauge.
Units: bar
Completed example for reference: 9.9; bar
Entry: 10; bar
